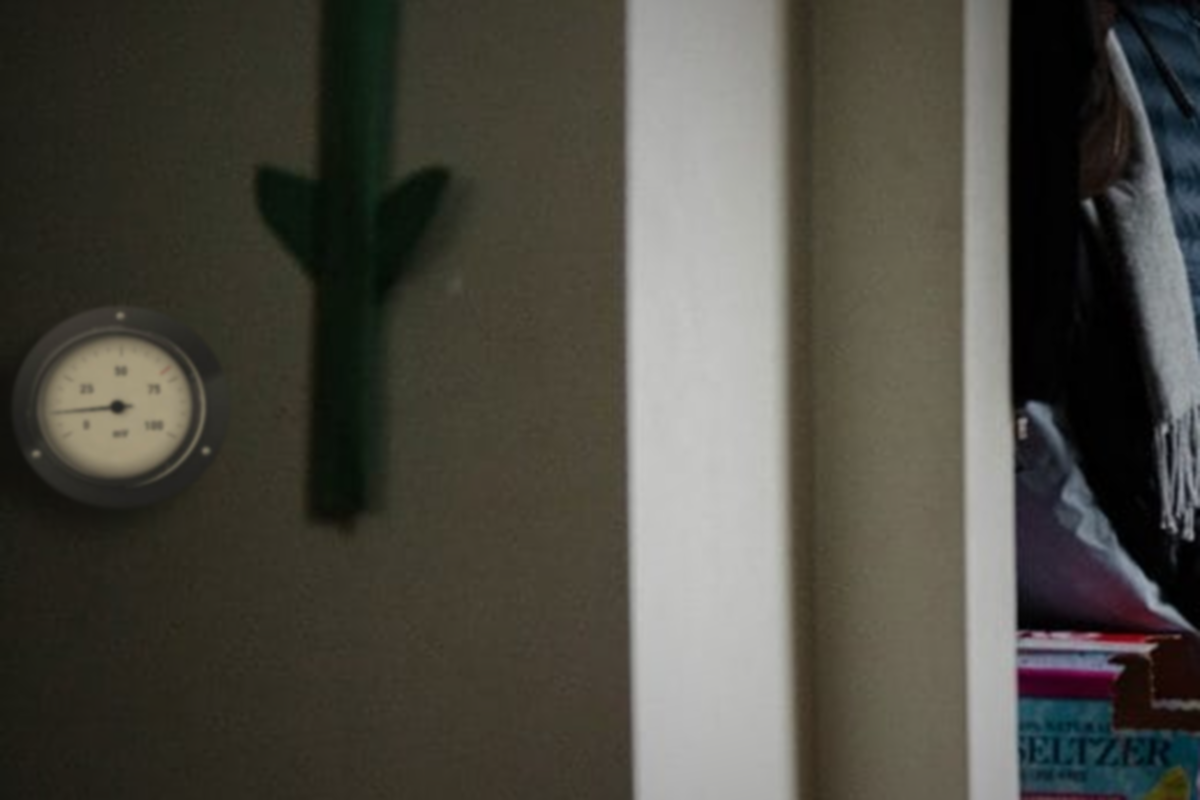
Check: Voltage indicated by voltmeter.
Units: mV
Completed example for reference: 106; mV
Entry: 10; mV
